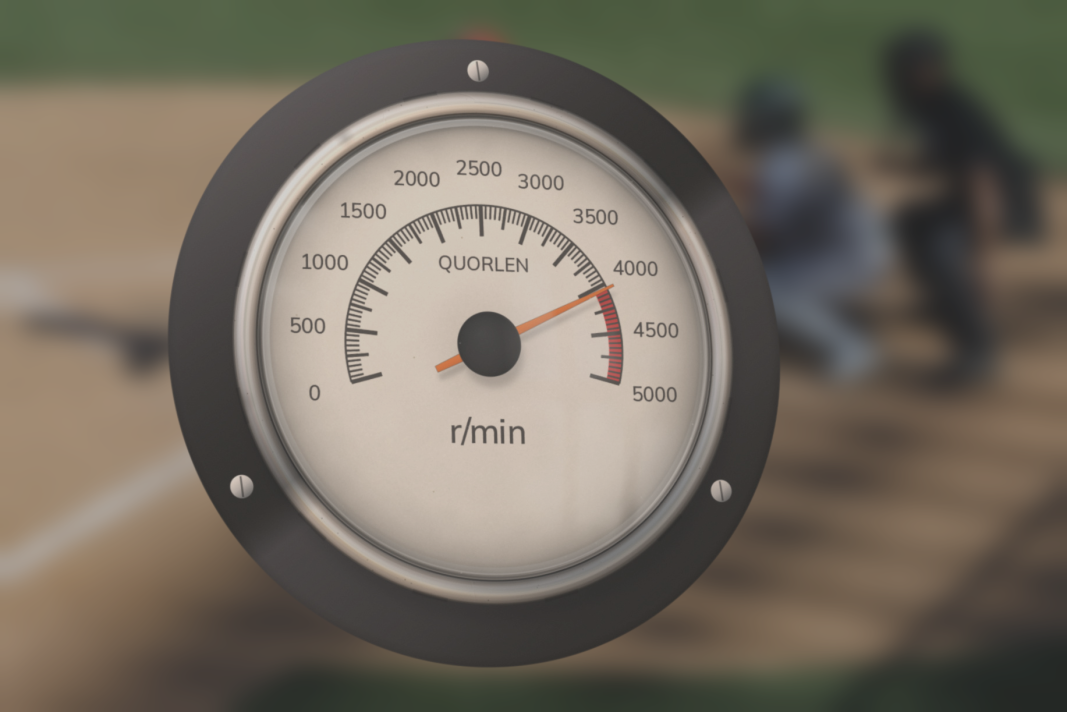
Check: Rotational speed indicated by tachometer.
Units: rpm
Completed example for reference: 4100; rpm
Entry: 4050; rpm
